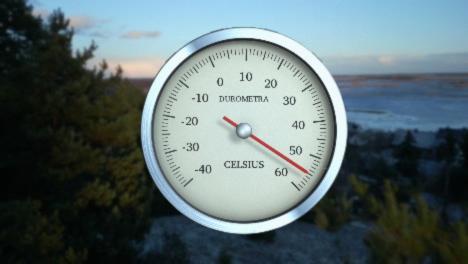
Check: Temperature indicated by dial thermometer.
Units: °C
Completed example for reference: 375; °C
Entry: 55; °C
